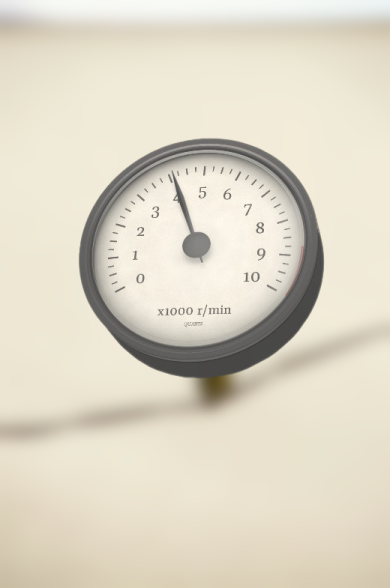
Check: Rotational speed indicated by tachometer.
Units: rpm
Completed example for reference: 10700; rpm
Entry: 4125; rpm
